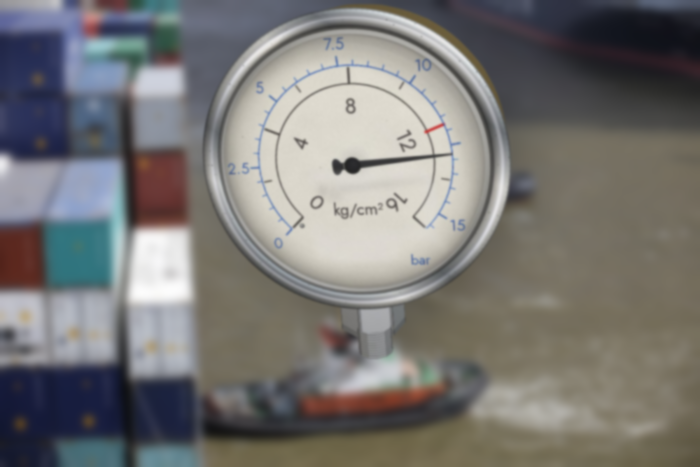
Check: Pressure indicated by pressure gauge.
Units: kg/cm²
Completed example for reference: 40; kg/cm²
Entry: 13; kg/cm²
